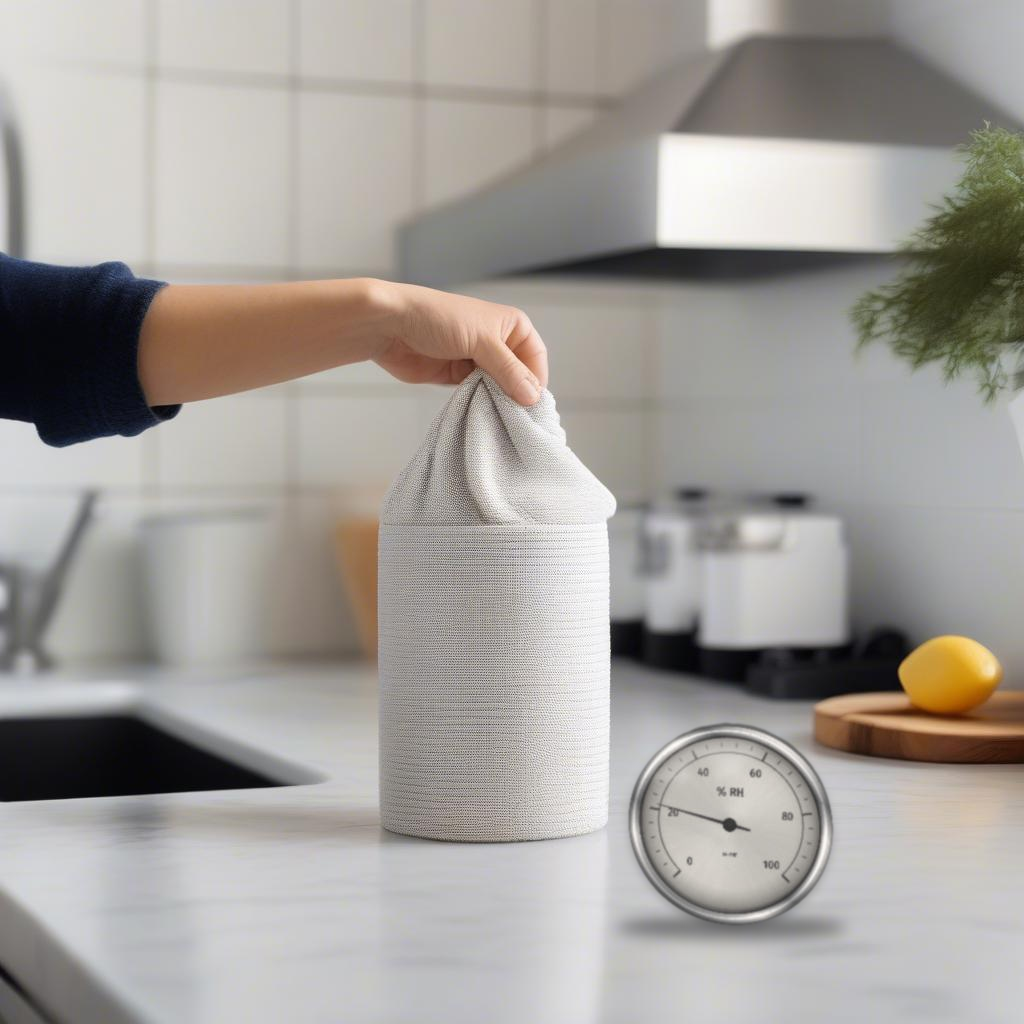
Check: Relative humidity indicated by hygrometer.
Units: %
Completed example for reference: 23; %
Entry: 22; %
